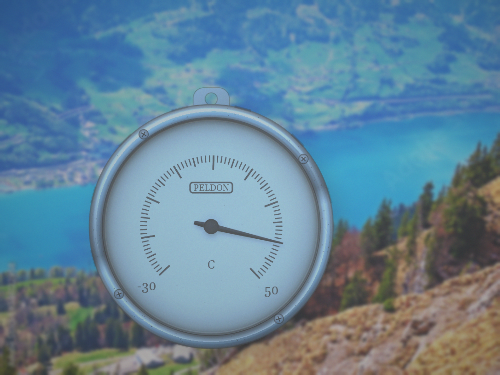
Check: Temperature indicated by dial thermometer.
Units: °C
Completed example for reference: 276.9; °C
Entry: 40; °C
